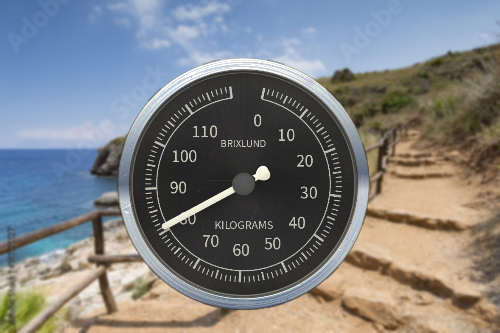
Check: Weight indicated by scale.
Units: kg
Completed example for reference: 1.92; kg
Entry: 81; kg
